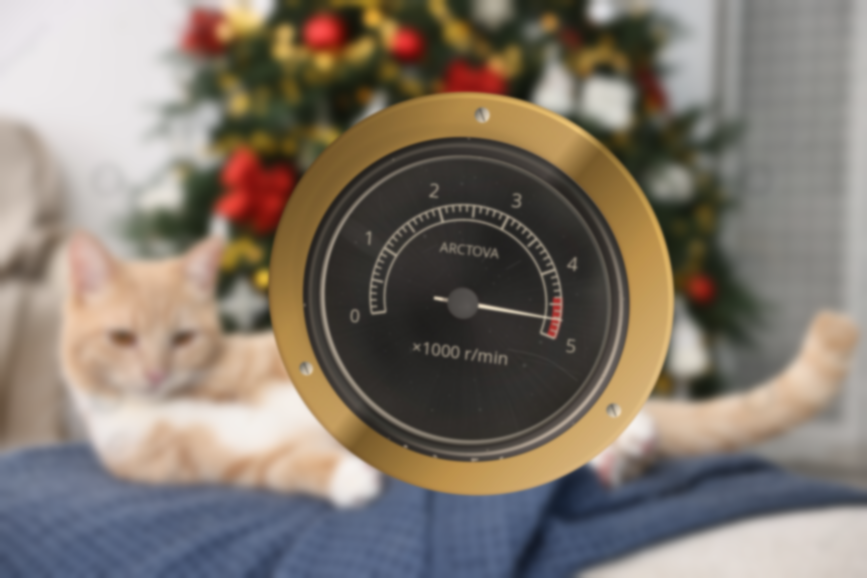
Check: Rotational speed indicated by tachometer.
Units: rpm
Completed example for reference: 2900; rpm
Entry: 4700; rpm
